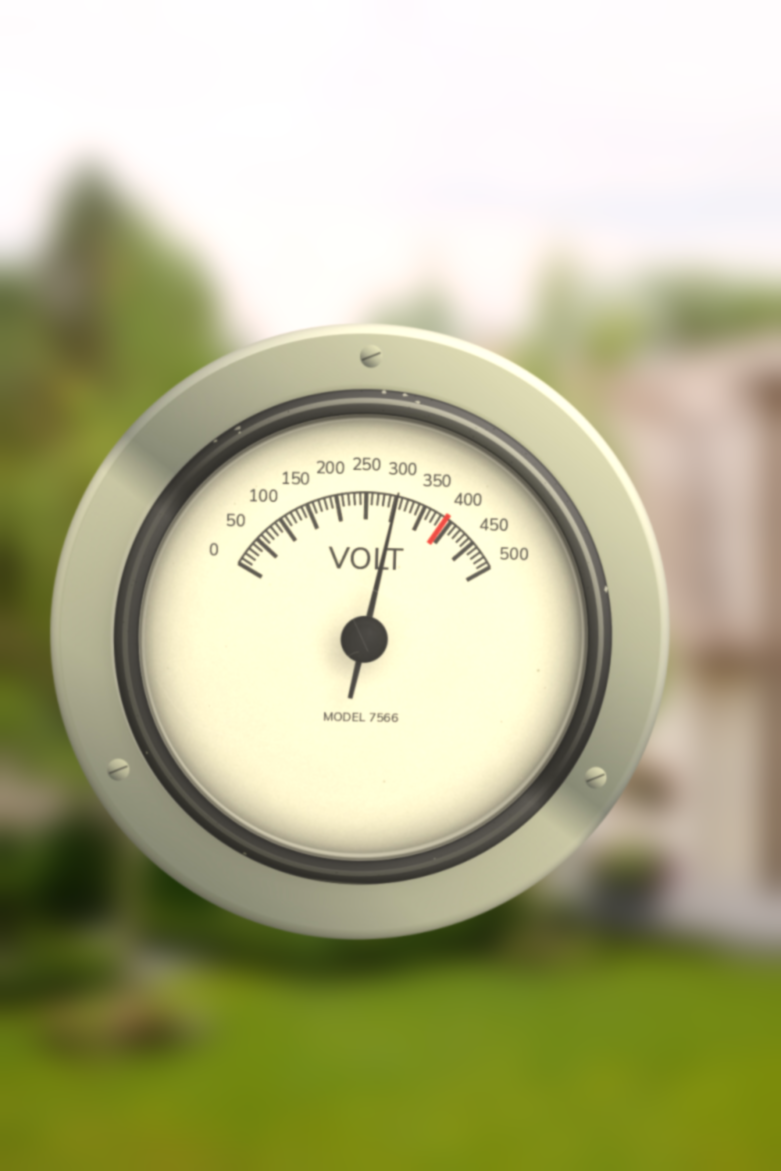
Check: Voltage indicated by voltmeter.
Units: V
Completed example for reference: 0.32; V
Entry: 300; V
